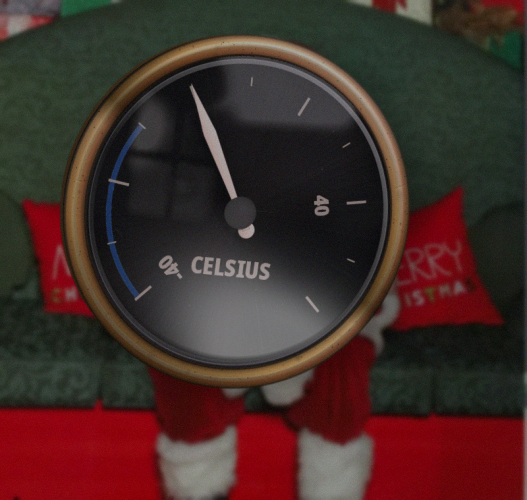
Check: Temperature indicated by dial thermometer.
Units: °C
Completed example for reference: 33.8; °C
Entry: 0; °C
